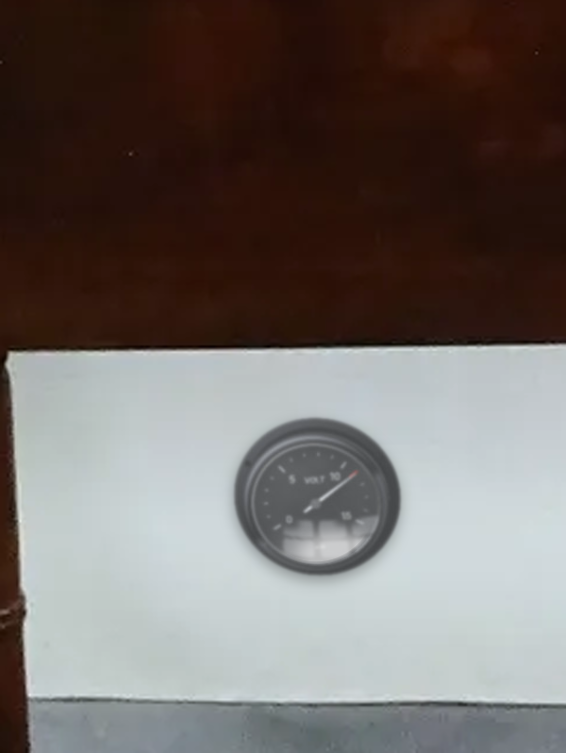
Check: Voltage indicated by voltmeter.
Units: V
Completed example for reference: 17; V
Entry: 11; V
